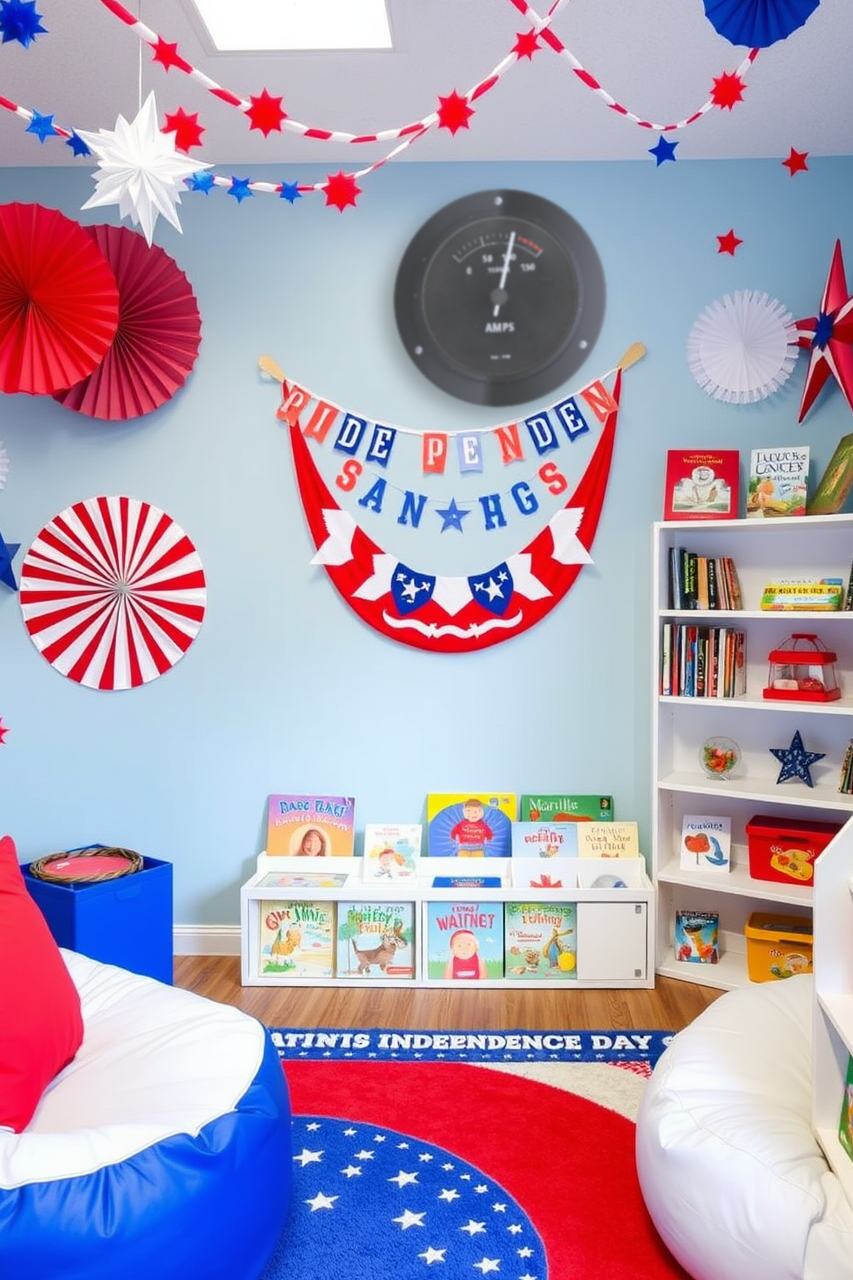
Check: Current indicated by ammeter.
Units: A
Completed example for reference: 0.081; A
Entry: 100; A
